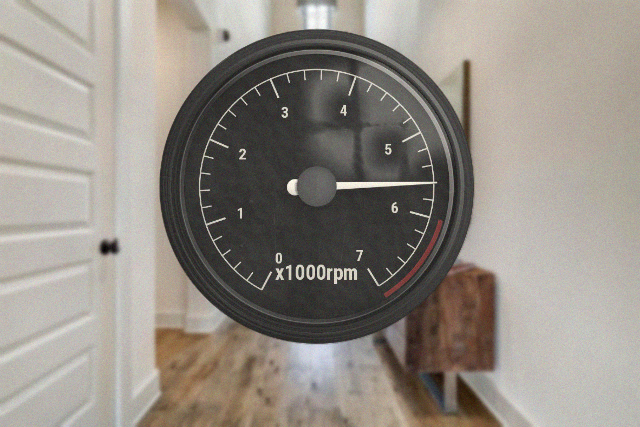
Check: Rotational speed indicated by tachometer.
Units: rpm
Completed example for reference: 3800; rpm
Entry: 5600; rpm
